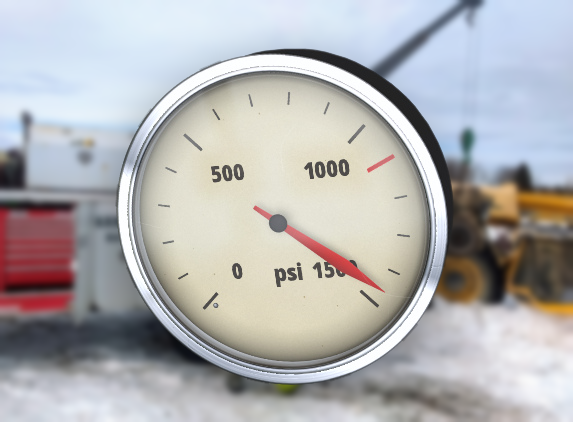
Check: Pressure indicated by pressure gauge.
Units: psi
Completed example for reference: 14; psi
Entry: 1450; psi
